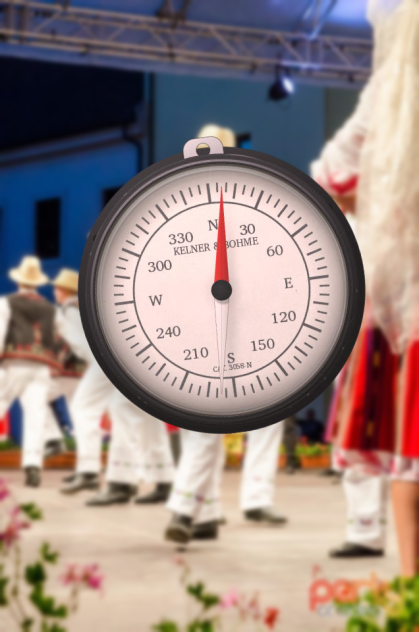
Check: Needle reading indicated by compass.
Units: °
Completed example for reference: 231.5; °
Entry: 7.5; °
